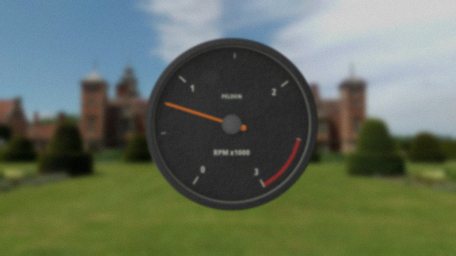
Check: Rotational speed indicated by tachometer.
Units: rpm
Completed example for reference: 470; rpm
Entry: 750; rpm
